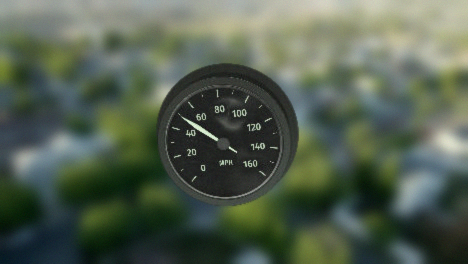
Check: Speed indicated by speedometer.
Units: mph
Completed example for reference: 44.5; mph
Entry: 50; mph
